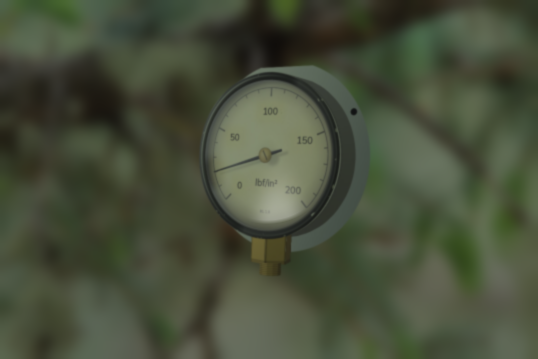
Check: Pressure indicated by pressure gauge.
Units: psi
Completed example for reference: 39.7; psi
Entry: 20; psi
